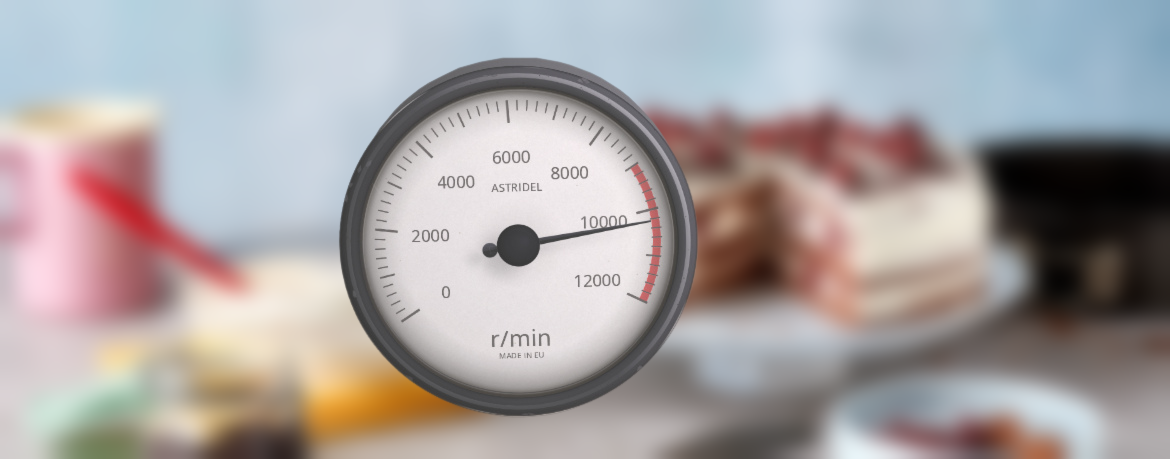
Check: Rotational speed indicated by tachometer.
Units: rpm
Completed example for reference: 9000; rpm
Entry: 10200; rpm
